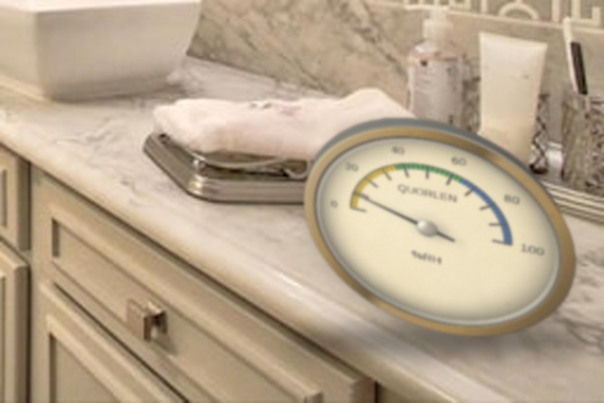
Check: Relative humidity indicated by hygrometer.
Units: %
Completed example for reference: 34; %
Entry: 10; %
